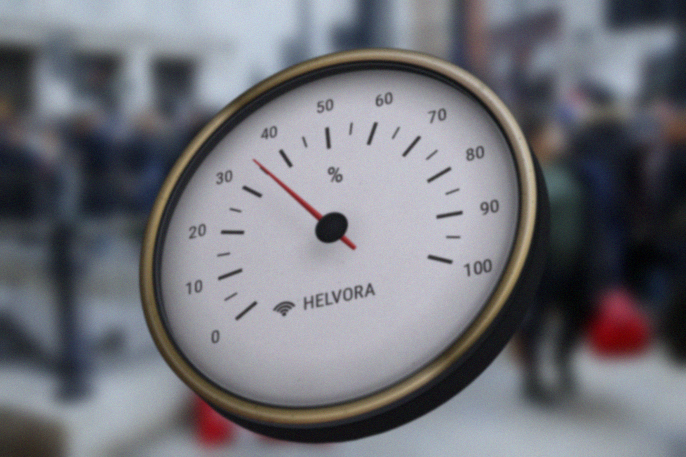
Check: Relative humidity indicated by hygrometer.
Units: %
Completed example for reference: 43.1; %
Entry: 35; %
